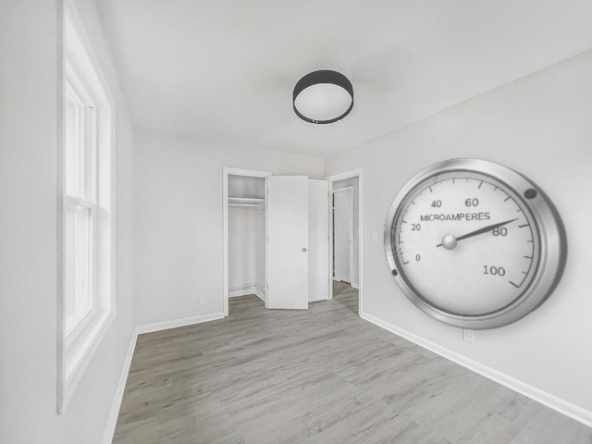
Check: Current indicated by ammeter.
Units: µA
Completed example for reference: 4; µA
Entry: 77.5; µA
